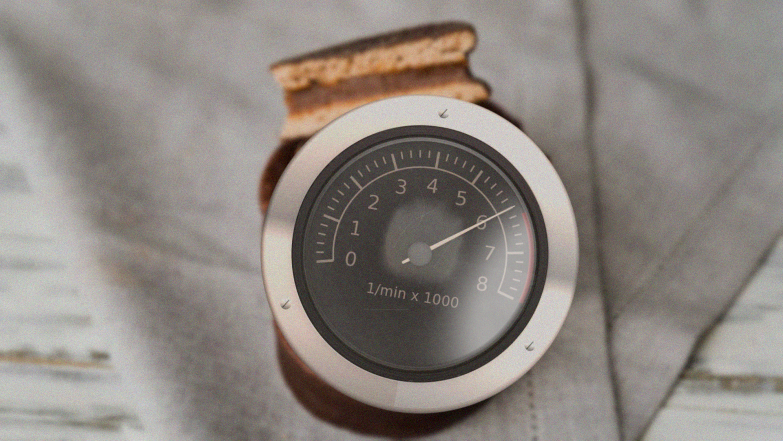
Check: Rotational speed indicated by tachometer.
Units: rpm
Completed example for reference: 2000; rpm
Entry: 6000; rpm
